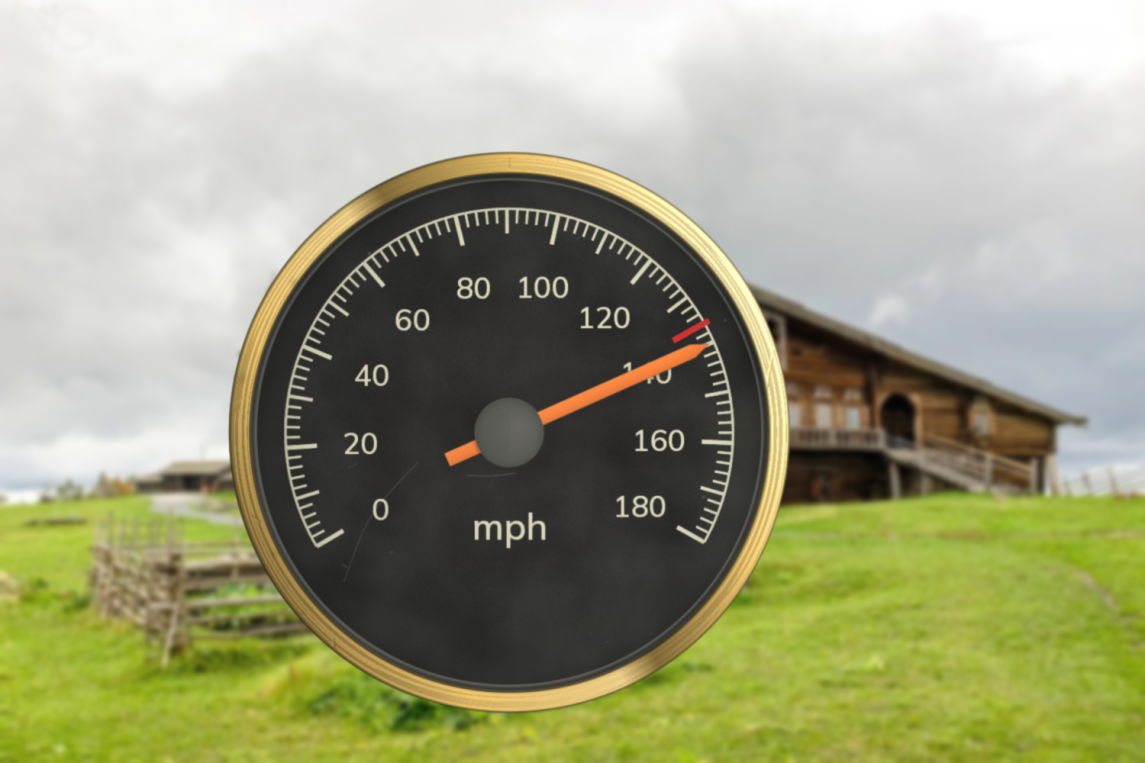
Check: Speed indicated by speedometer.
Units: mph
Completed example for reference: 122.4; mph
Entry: 140; mph
